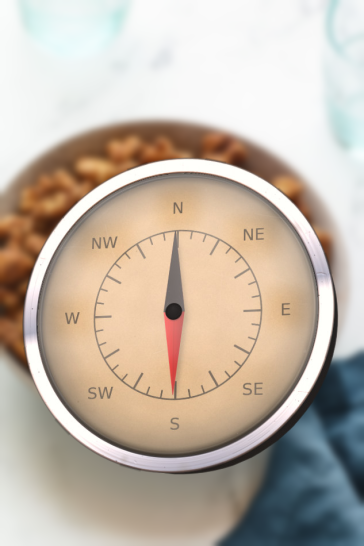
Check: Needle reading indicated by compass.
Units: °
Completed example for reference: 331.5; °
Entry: 180; °
